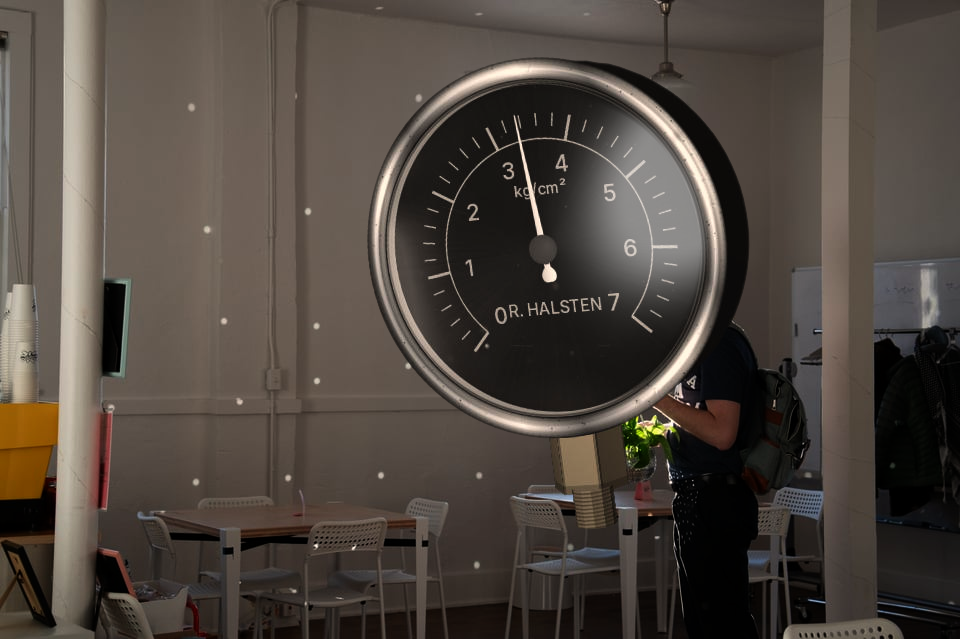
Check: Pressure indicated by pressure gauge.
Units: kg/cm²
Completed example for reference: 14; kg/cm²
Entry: 3.4; kg/cm²
